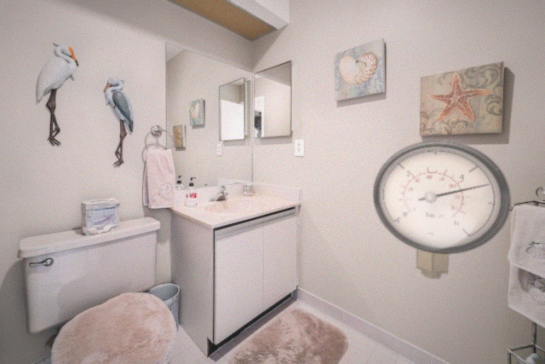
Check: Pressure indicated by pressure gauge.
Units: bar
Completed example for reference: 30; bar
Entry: 4.5; bar
